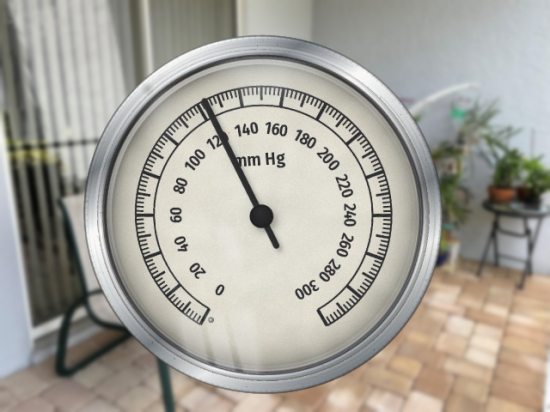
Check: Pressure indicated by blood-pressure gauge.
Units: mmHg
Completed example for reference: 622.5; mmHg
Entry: 124; mmHg
